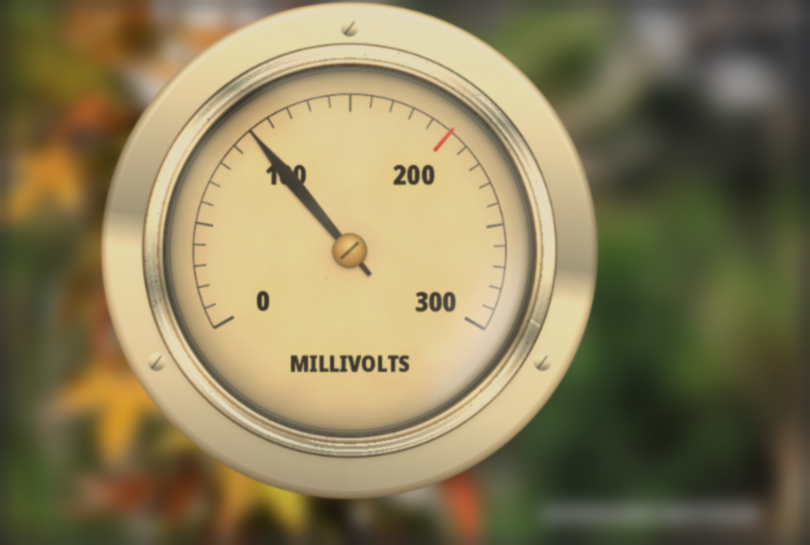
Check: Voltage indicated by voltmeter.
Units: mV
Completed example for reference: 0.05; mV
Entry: 100; mV
